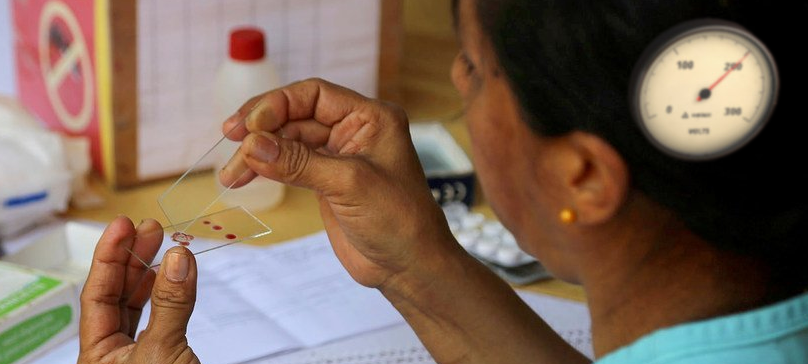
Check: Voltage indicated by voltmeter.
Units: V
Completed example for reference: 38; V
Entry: 200; V
